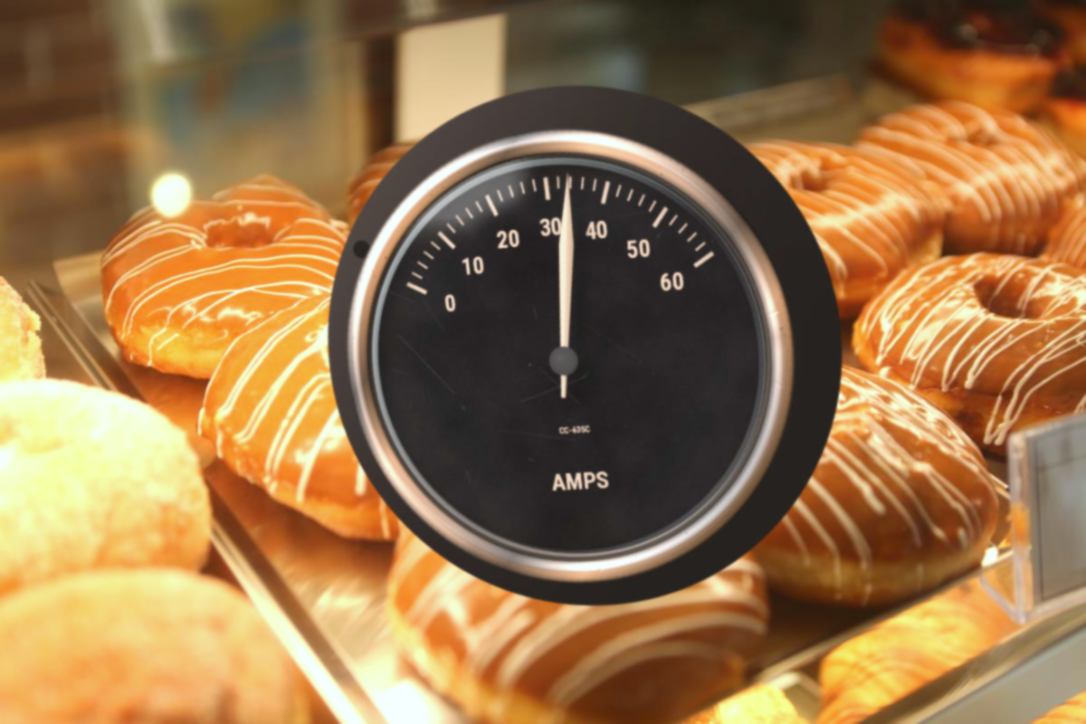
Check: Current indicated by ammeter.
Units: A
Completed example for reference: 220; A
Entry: 34; A
